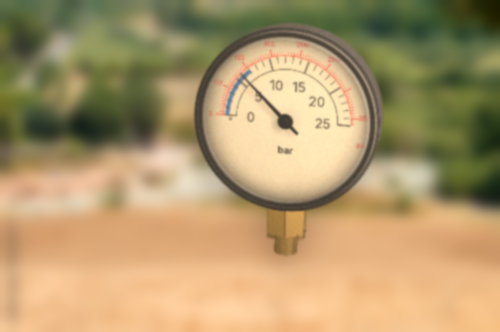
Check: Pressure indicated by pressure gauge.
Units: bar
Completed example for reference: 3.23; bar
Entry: 6; bar
